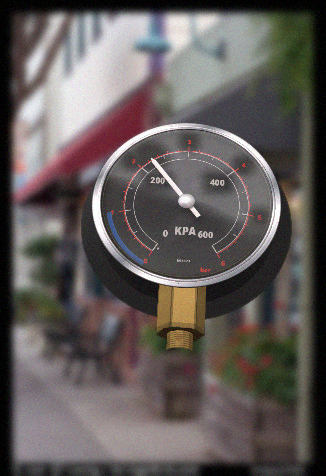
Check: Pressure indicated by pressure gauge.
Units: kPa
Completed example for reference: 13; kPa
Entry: 225; kPa
